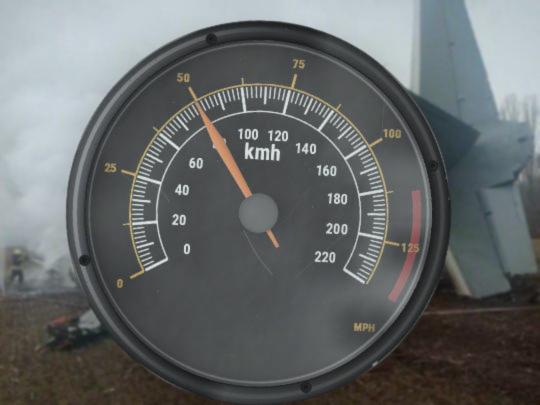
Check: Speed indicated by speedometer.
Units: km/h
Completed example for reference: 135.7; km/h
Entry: 80; km/h
